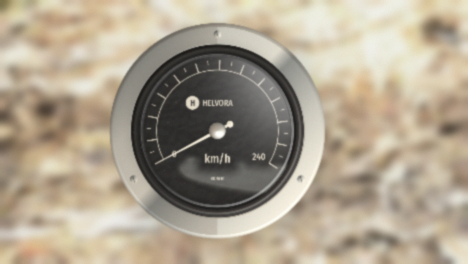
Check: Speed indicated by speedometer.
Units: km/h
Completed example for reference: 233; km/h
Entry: 0; km/h
